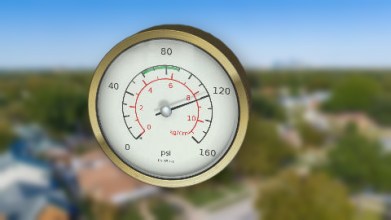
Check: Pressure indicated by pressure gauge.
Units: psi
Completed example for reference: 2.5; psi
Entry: 120; psi
